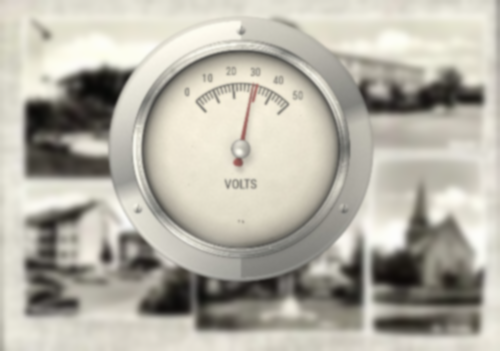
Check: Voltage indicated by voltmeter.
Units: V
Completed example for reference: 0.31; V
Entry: 30; V
